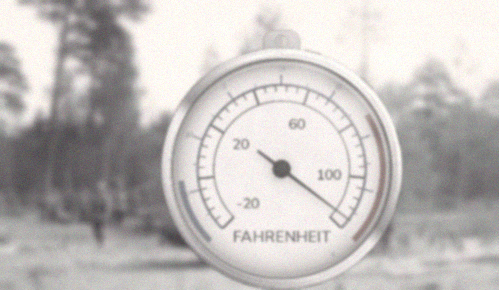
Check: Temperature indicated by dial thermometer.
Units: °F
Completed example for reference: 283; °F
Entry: 116; °F
